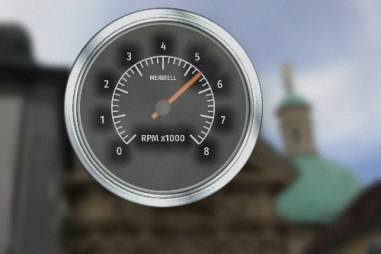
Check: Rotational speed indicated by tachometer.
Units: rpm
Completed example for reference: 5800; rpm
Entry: 5400; rpm
